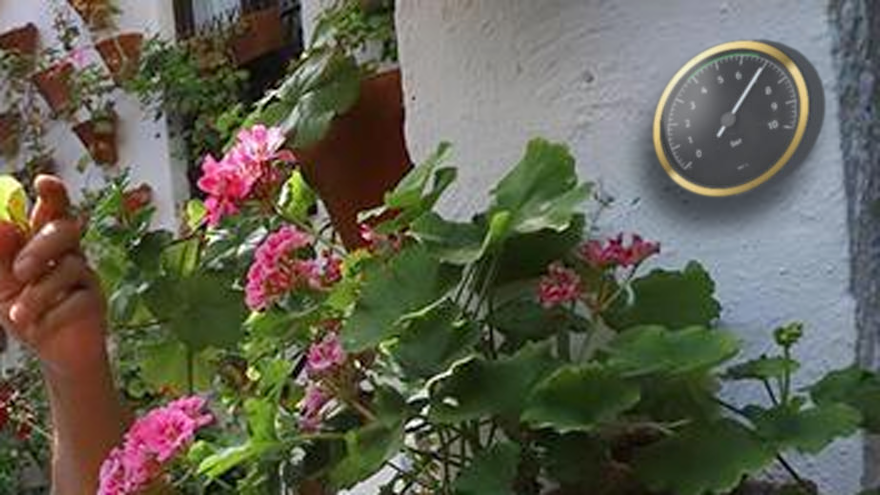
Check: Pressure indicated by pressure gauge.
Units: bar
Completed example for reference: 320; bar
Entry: 7; bar
